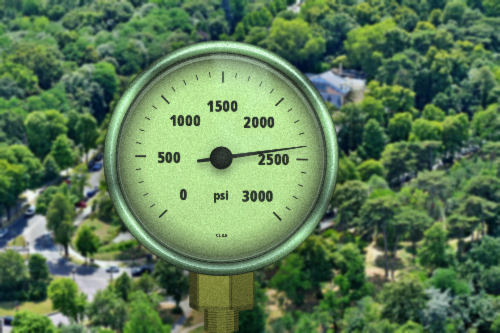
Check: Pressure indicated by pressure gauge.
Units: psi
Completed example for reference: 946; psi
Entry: 2400; psi
